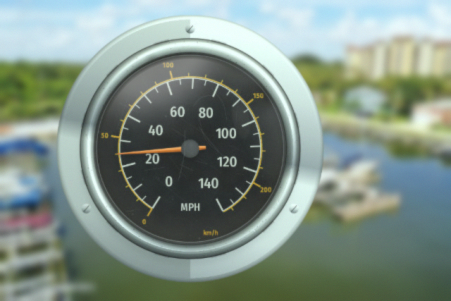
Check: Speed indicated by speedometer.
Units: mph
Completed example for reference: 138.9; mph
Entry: 25; mph
